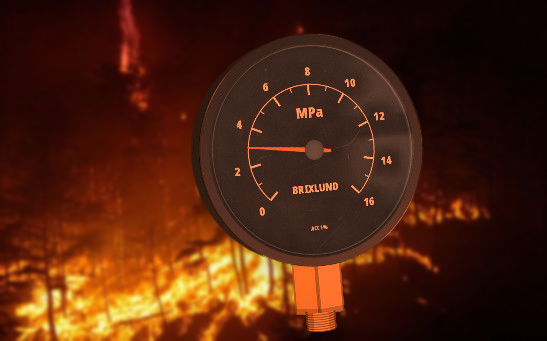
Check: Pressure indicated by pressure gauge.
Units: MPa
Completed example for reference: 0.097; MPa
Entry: 3; MPa
